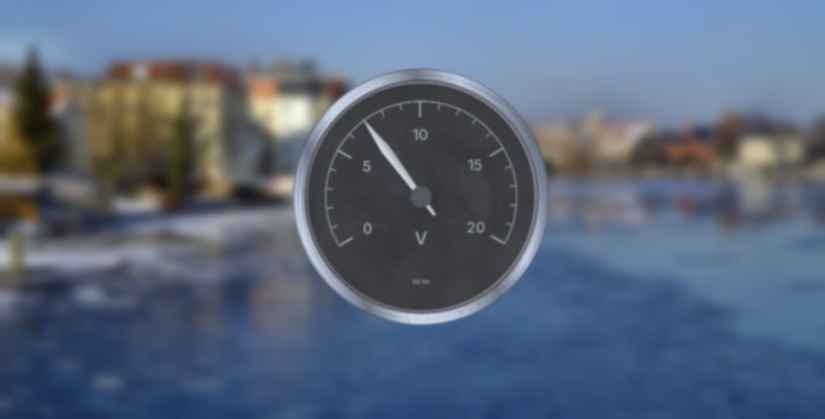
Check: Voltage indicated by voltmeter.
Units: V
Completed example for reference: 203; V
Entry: 7; V
